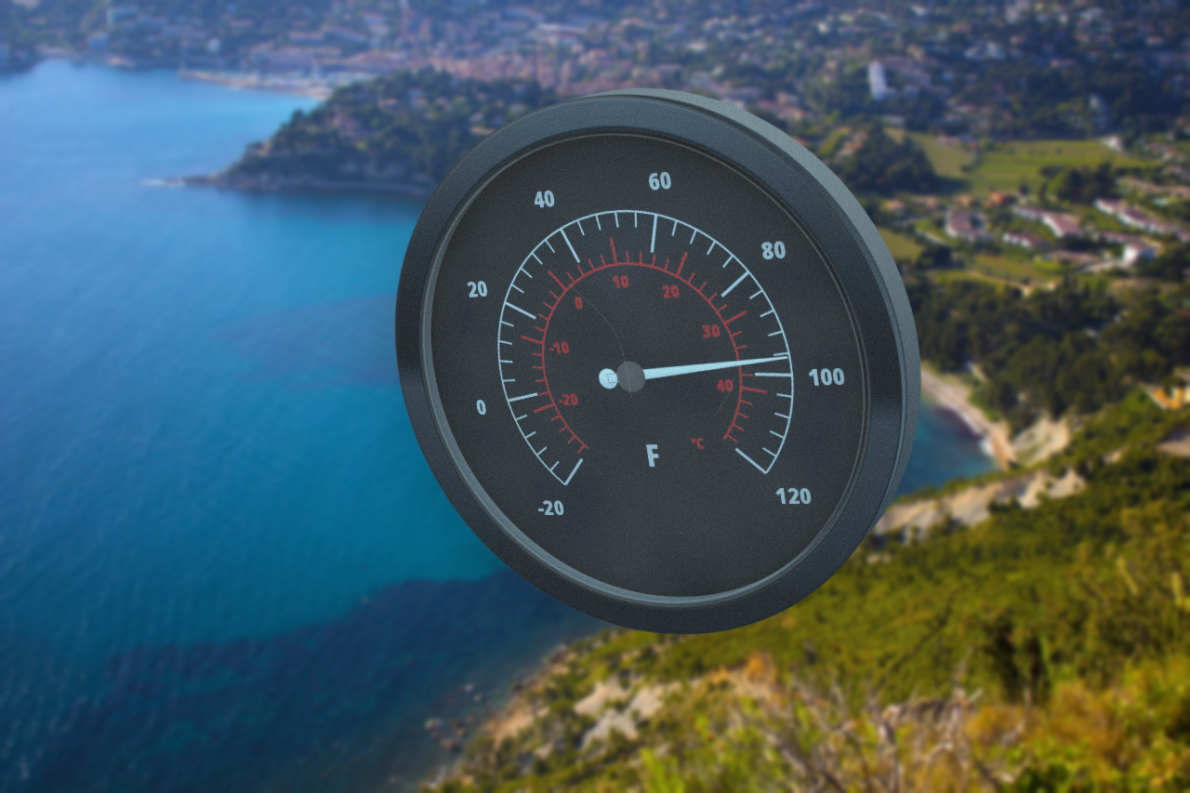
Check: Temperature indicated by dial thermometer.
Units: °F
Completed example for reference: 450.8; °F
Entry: 96; °F
